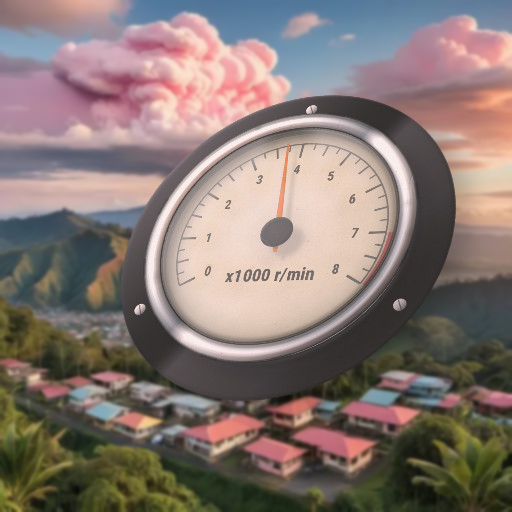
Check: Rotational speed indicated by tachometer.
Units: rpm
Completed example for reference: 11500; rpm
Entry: 3750; rpm
